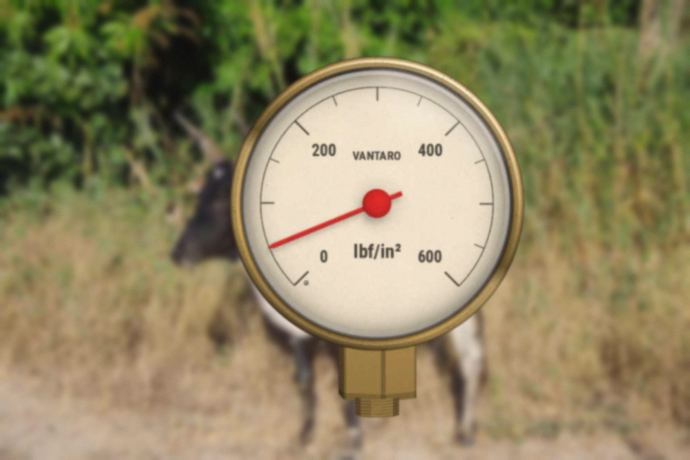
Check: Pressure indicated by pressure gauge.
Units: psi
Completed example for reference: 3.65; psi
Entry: 50; psi
